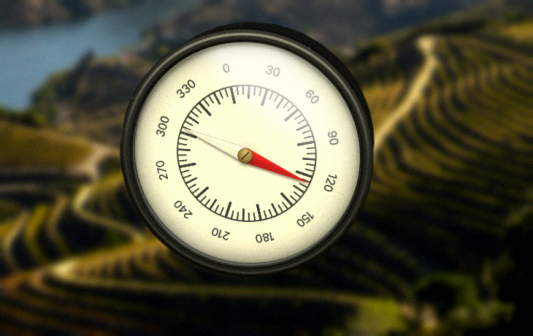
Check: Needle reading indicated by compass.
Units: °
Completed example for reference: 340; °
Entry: 125; °
